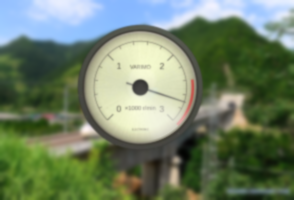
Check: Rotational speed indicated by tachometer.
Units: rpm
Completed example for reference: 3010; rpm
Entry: 2700; rpm
